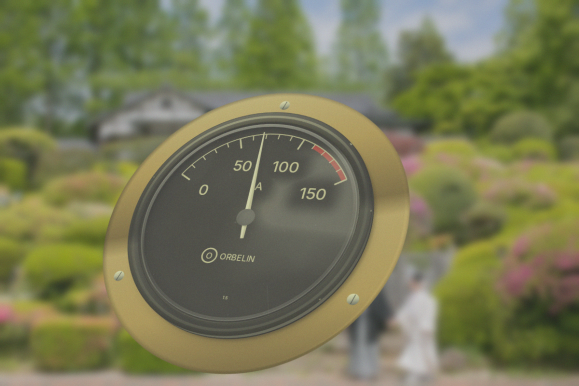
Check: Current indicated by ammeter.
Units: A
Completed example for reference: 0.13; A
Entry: 70; A
